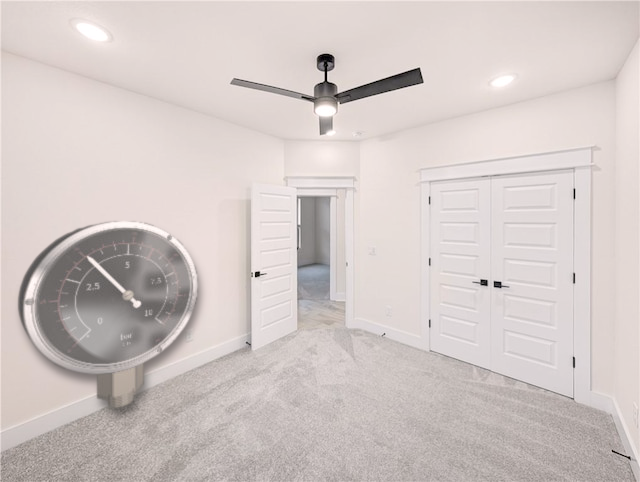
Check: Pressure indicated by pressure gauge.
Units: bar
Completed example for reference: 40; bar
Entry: 3.5; bar
